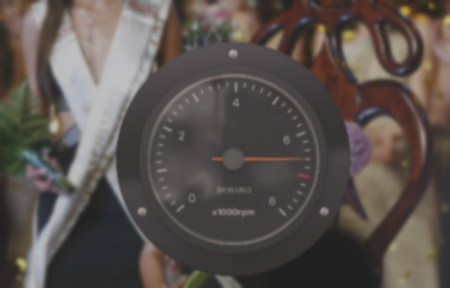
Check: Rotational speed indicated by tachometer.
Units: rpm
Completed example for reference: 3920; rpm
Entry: 6600; rpm
